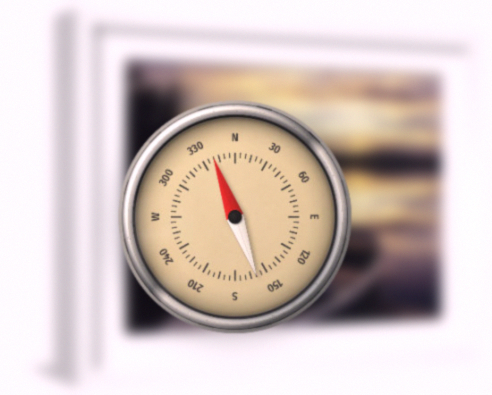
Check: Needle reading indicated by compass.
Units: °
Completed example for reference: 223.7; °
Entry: 340; °
